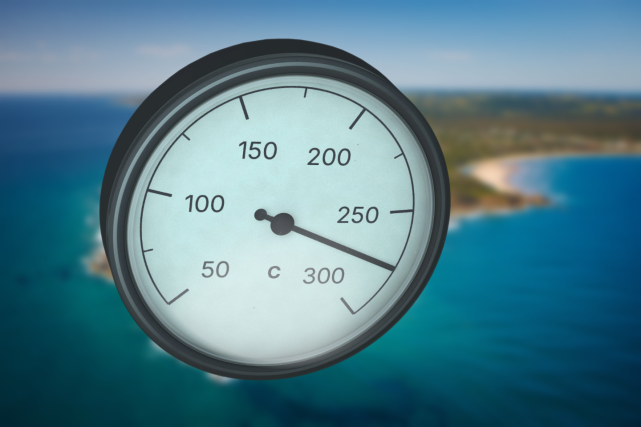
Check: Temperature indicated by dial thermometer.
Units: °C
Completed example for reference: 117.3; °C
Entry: 275; °C
